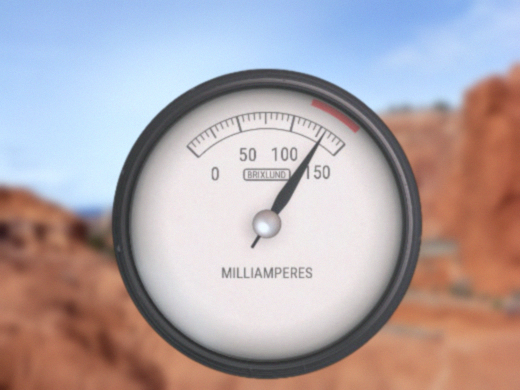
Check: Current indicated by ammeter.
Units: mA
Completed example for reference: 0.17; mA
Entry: 130; mA
